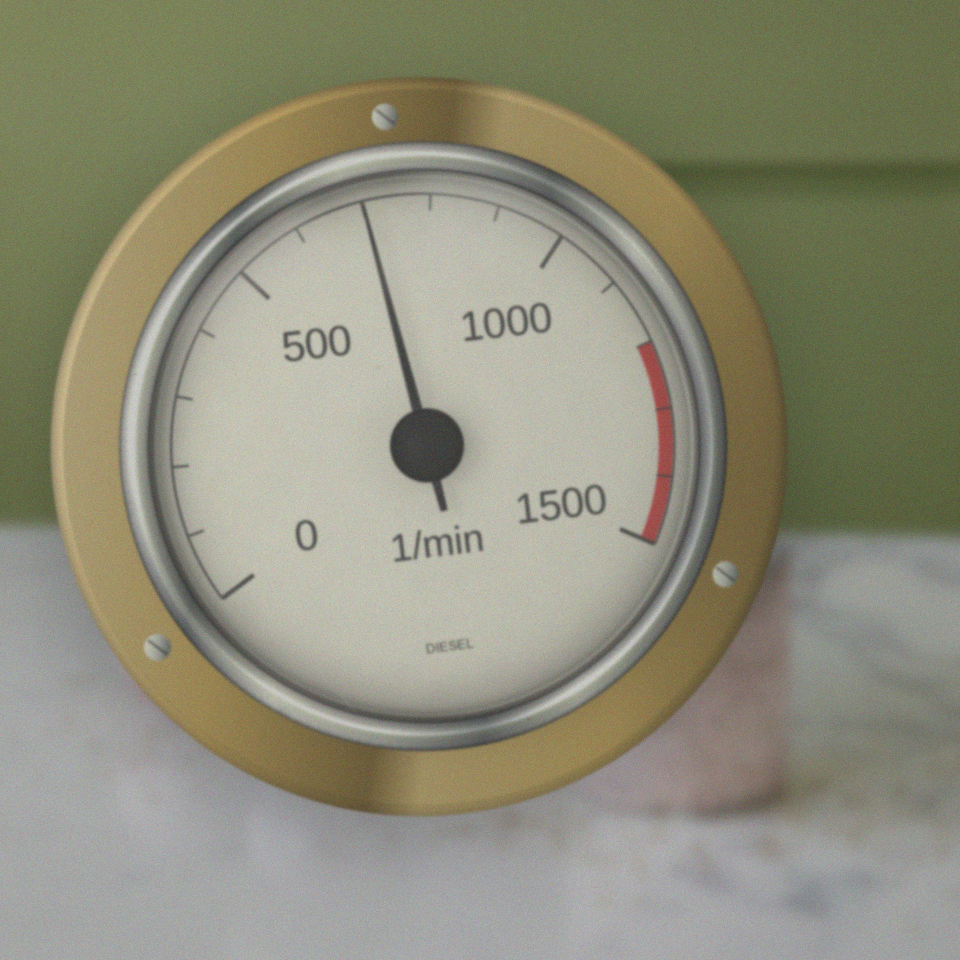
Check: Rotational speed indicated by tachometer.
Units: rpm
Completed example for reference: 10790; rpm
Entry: 700; rpm
